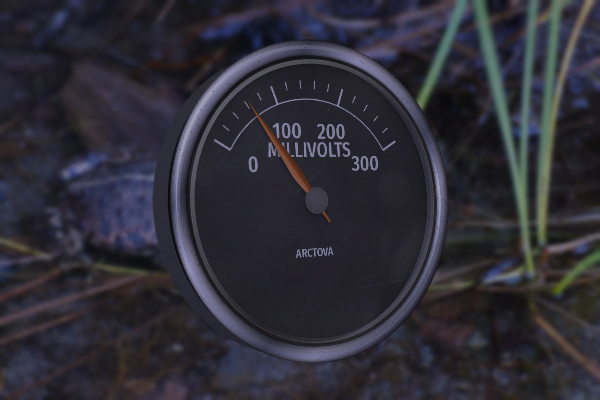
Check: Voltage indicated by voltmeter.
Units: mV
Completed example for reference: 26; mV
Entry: 60; mV
